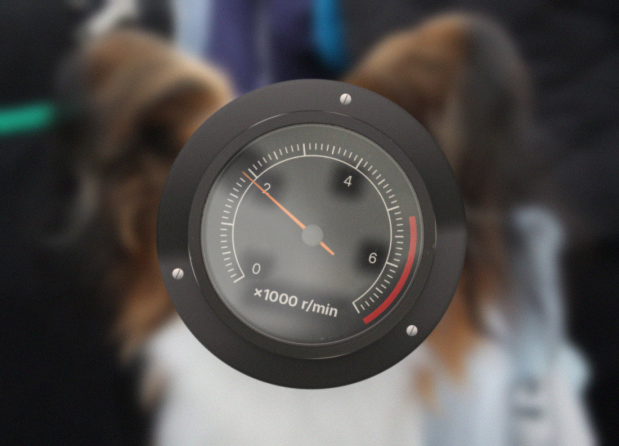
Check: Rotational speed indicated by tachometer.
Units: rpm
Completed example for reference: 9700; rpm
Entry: 1900; rpm
